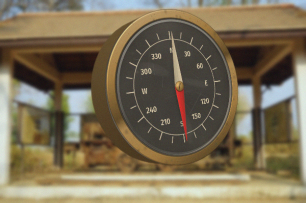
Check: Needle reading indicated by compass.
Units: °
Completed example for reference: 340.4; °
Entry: 180; °
